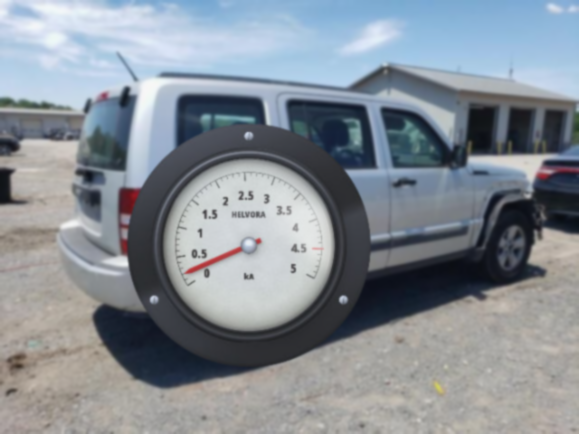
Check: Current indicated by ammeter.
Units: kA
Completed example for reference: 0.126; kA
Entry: 0.2; kA
